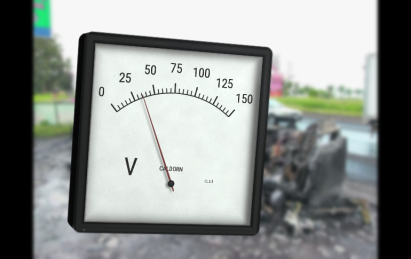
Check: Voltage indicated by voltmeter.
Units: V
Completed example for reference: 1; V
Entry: 35; V
